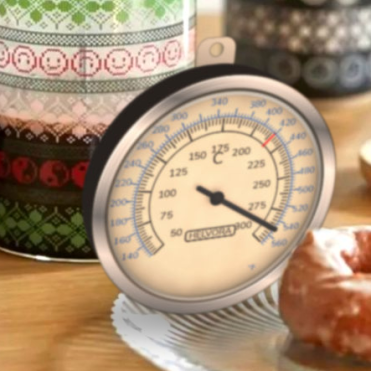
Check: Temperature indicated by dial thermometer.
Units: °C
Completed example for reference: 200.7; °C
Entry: 287.5; °C
